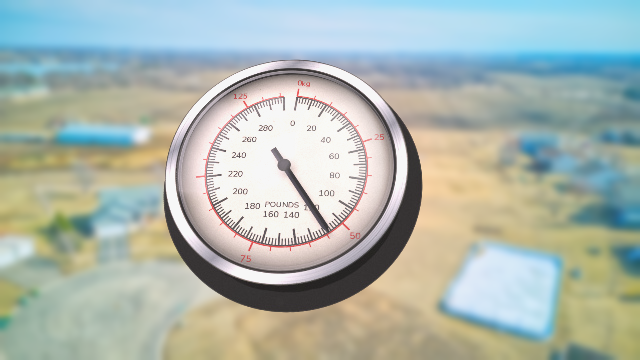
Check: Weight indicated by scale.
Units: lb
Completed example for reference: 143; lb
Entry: 120; lb
